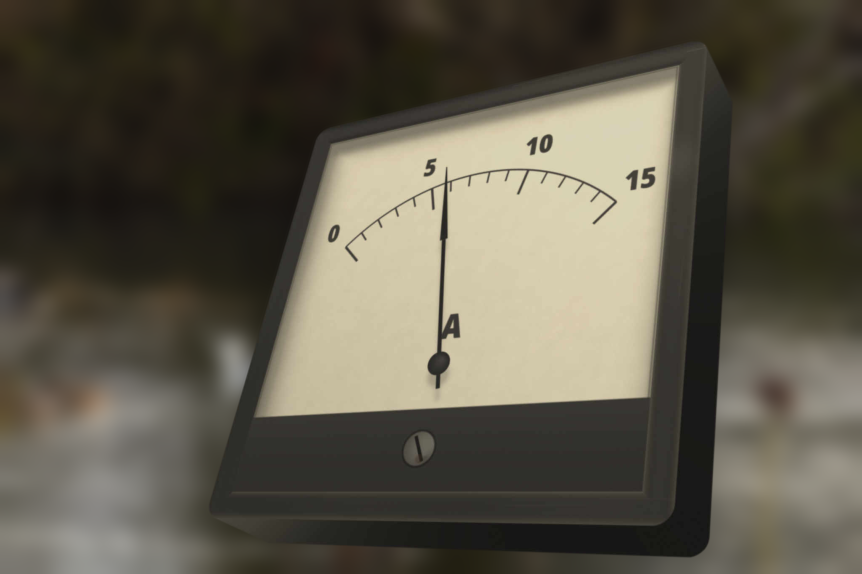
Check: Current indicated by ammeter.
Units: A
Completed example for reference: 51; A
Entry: 6; A
